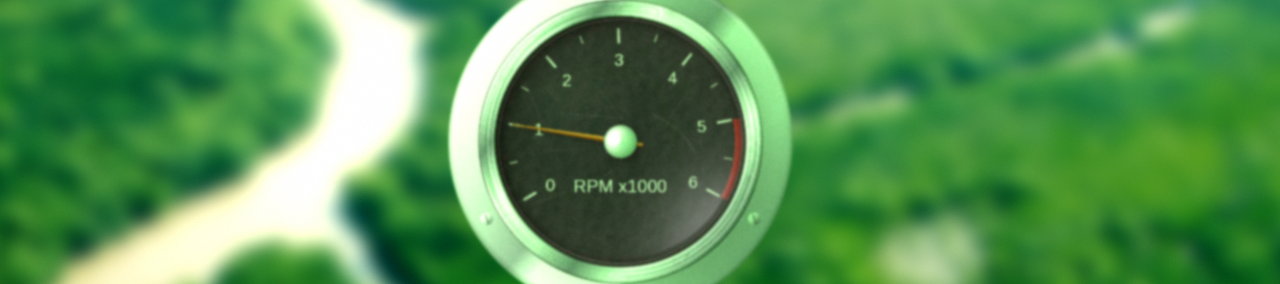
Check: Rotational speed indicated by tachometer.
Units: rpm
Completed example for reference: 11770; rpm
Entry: 1000; rpm
